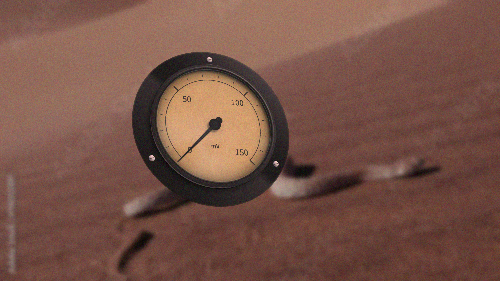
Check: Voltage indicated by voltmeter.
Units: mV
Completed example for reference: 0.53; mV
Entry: 0; mV
